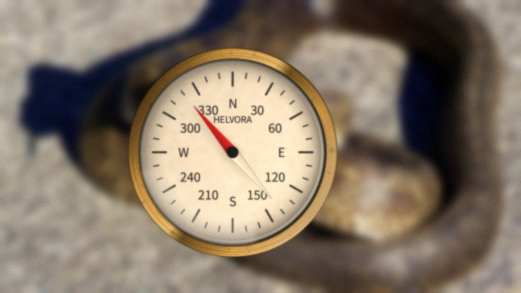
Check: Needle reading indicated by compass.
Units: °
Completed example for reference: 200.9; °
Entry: 320; °
